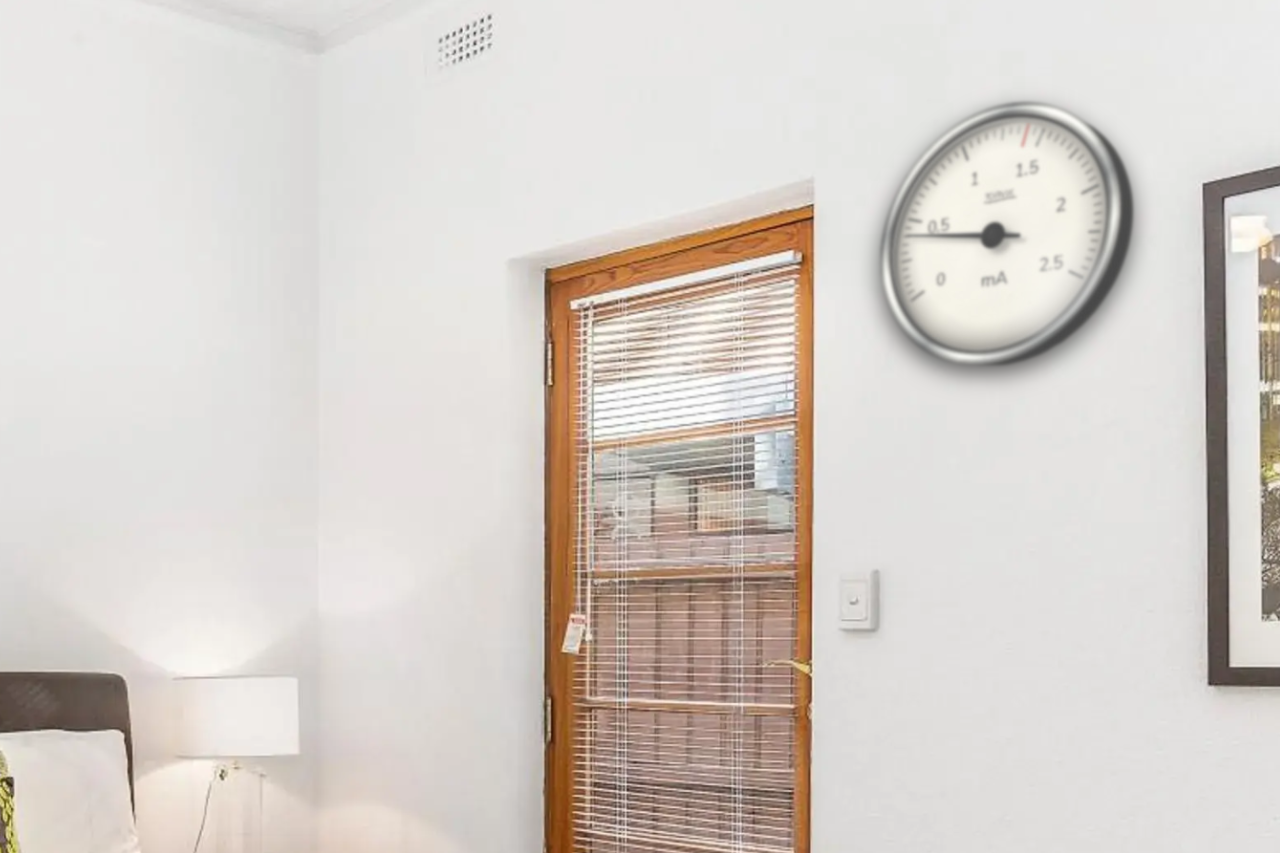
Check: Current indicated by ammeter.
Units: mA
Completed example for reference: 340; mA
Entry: 0.4; mA
